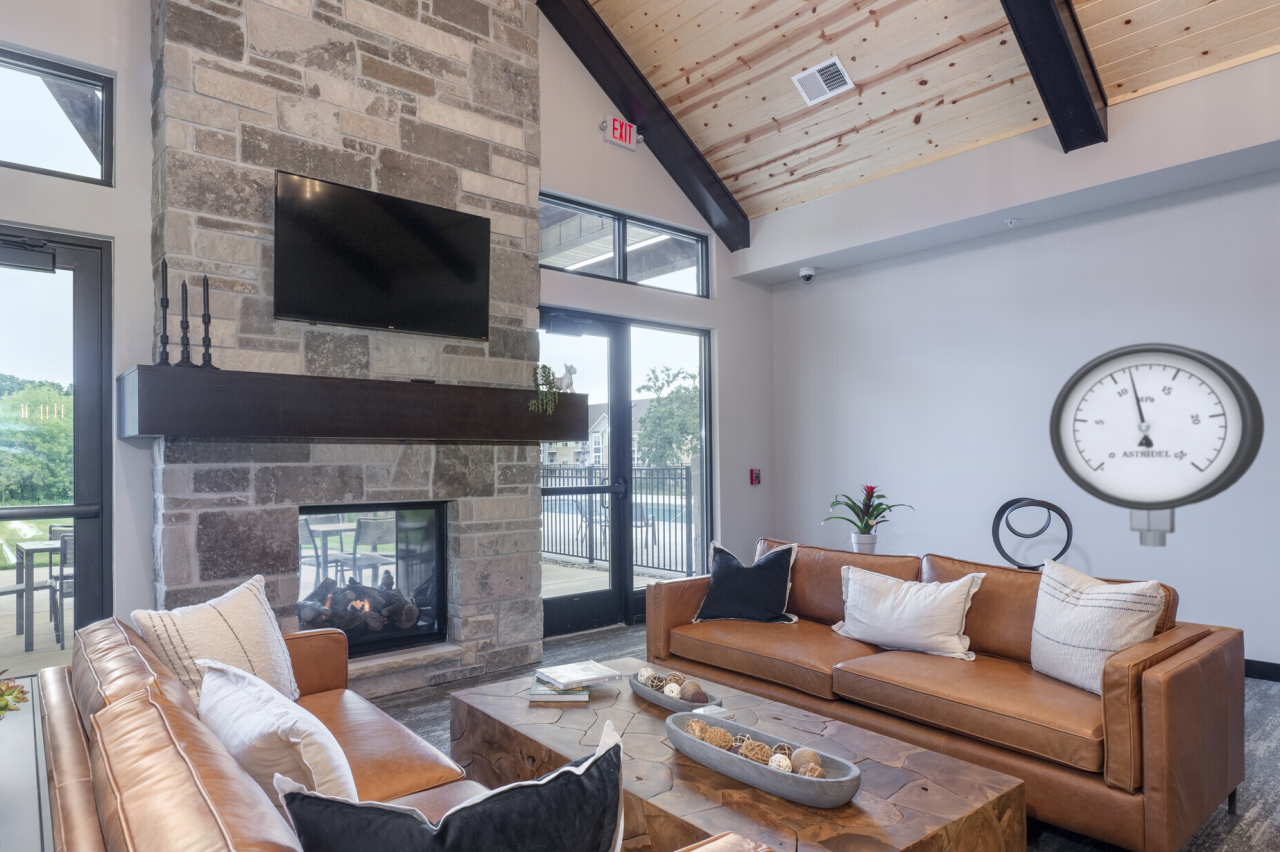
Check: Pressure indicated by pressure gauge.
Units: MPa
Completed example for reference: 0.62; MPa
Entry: 11.5; MPa
